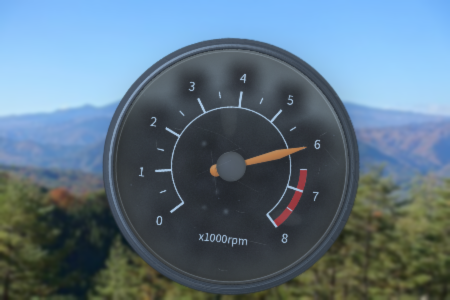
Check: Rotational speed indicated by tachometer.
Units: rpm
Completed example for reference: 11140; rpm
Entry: 6000; rpm
